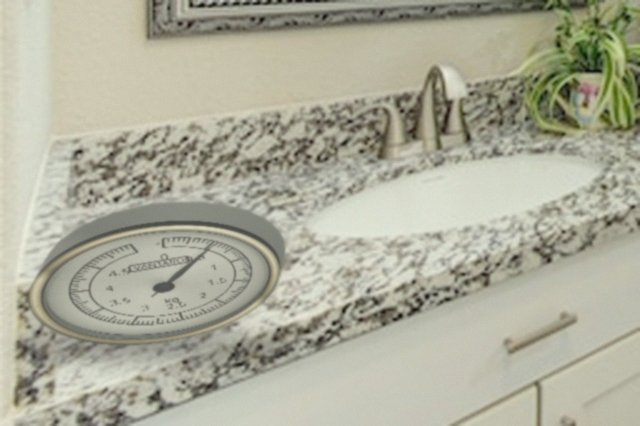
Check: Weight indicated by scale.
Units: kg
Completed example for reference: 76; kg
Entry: 0.5; kg
